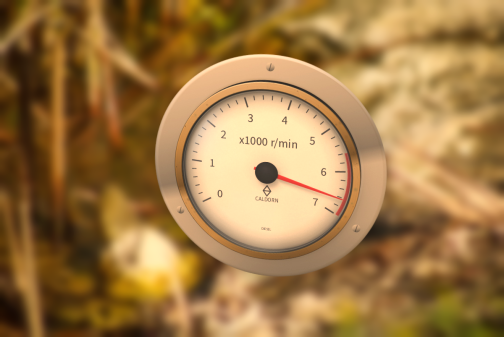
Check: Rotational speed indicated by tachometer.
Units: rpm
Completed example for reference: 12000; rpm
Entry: 6600; rpm
